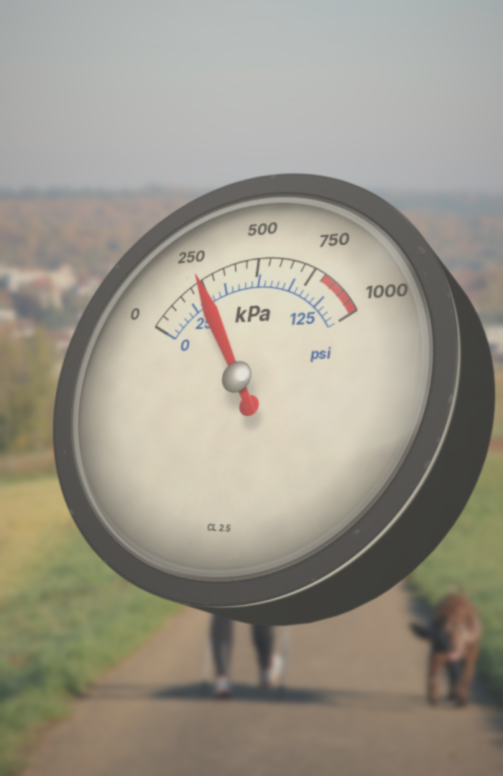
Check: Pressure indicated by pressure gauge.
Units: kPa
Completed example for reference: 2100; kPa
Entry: 250; kPa
